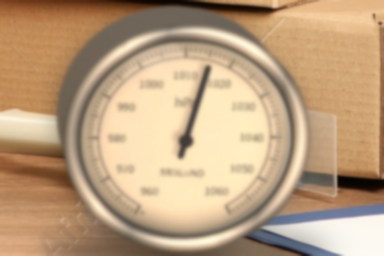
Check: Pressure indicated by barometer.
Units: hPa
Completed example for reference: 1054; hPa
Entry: 1015; hPa
